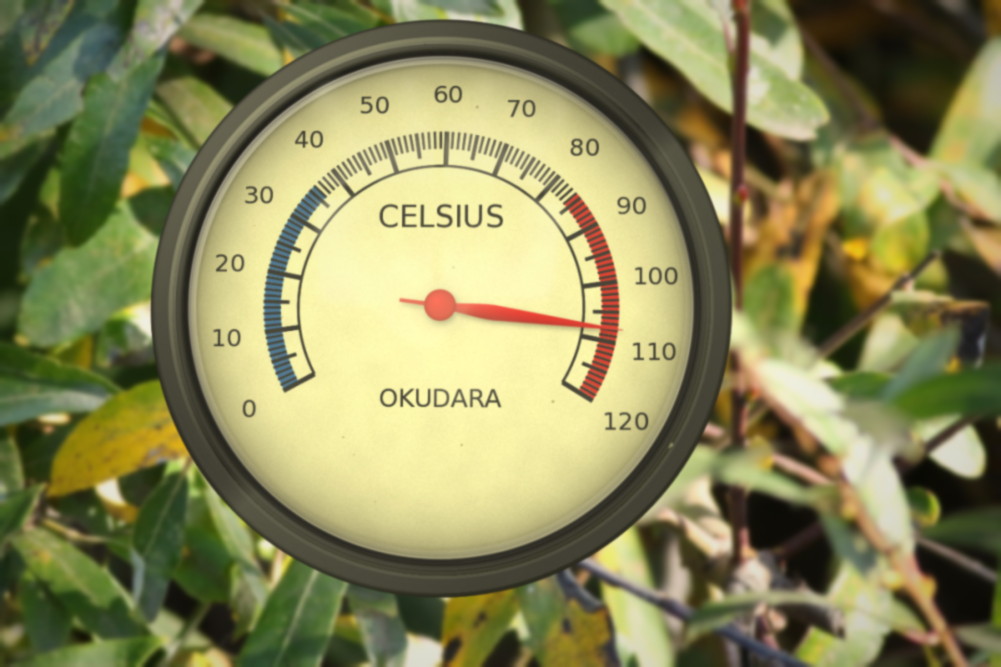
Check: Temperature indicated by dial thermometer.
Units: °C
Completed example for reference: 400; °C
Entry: 108; °C
